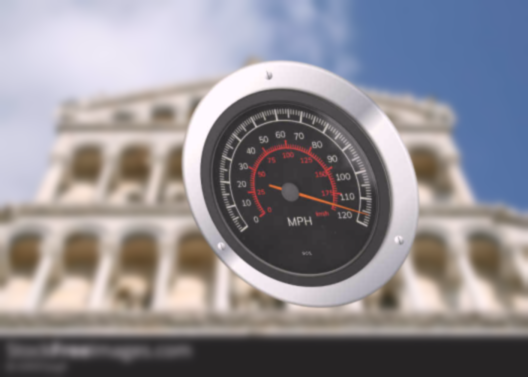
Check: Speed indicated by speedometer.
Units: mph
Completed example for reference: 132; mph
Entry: 115; mph
